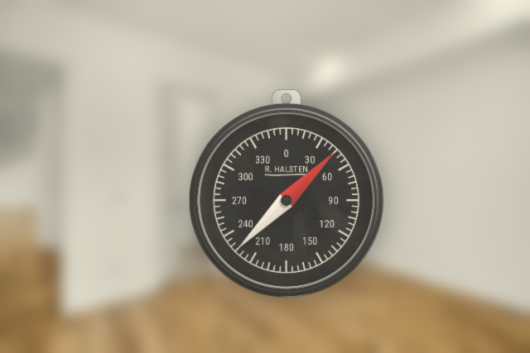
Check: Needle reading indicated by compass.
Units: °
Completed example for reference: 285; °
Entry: 45; °
